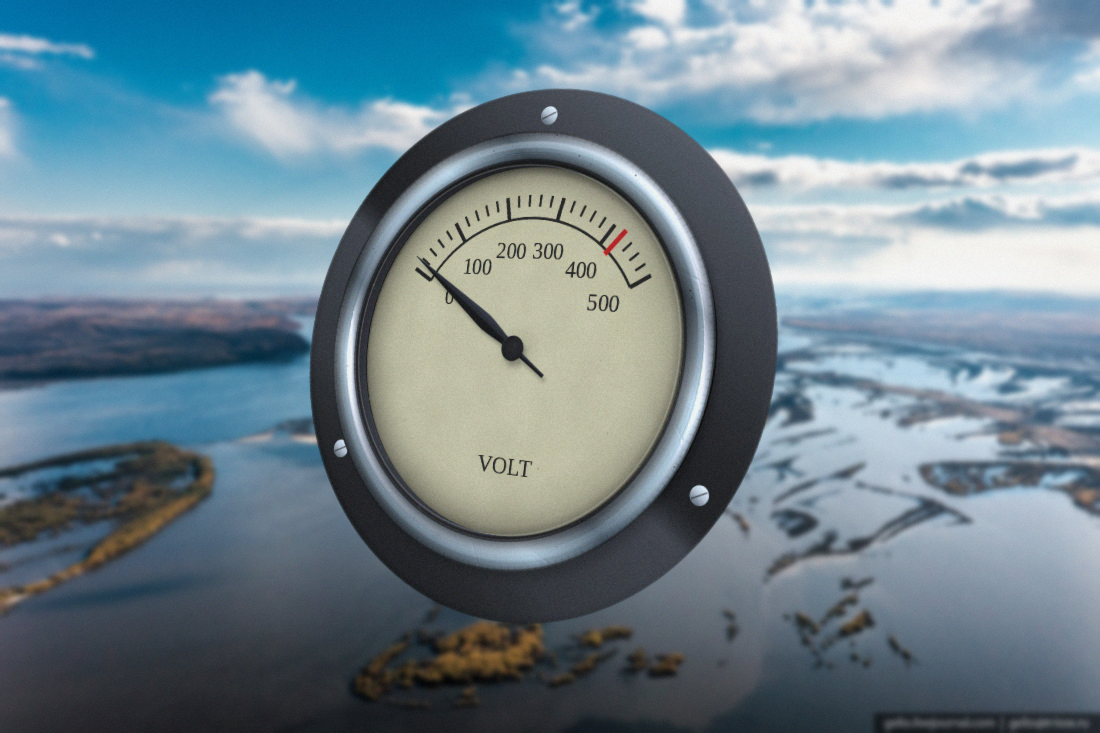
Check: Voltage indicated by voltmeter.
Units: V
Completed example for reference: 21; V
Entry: 20; V
